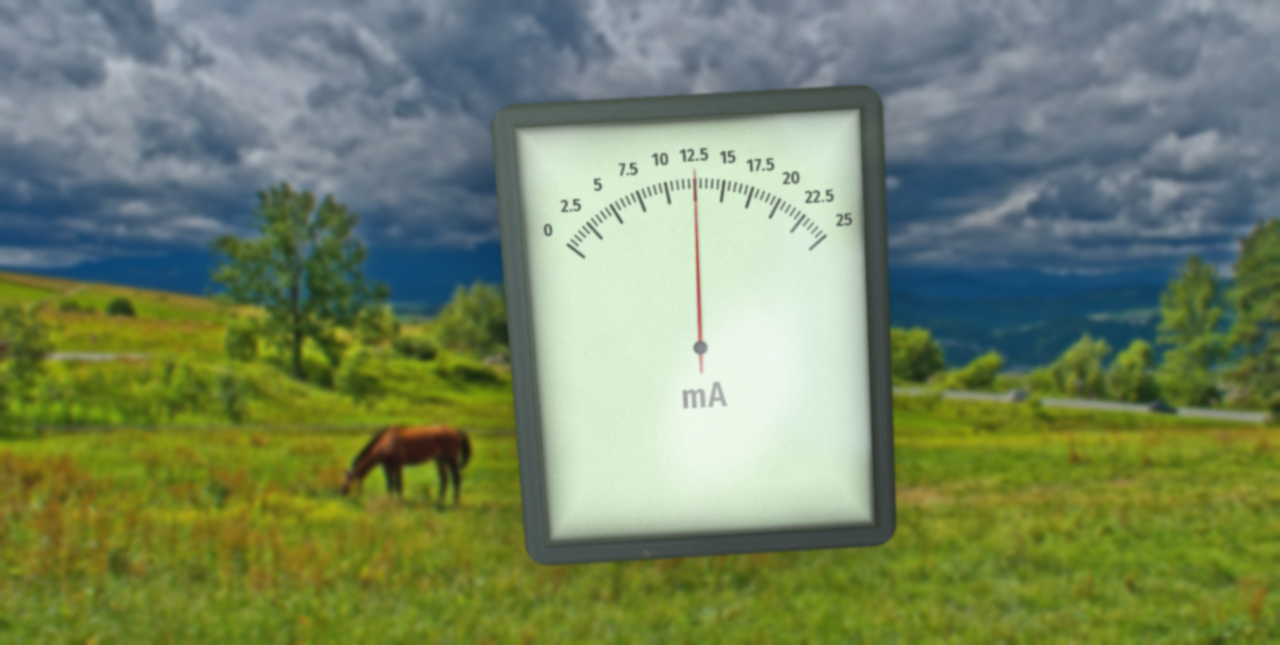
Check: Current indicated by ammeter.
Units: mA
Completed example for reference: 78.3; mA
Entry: 12.5; mA
